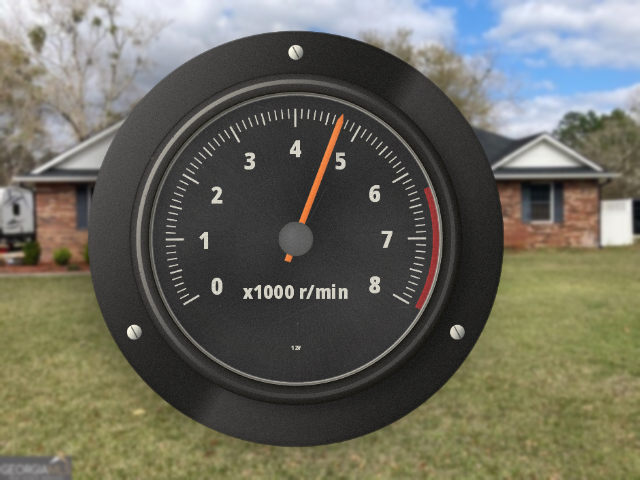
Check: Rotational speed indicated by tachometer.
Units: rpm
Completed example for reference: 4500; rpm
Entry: 4700; rpm
